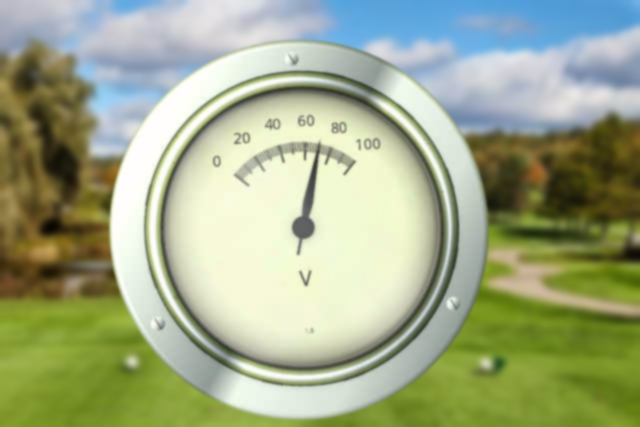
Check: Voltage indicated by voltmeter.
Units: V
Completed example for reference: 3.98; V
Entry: 70; V
